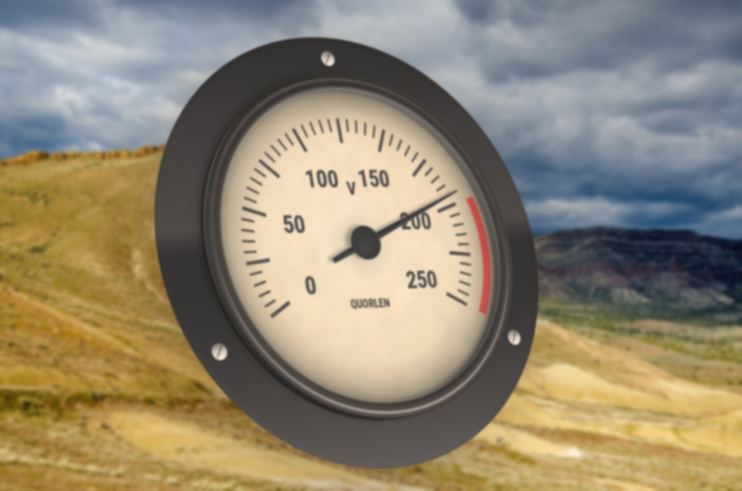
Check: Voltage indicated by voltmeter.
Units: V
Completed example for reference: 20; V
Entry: 195; V
